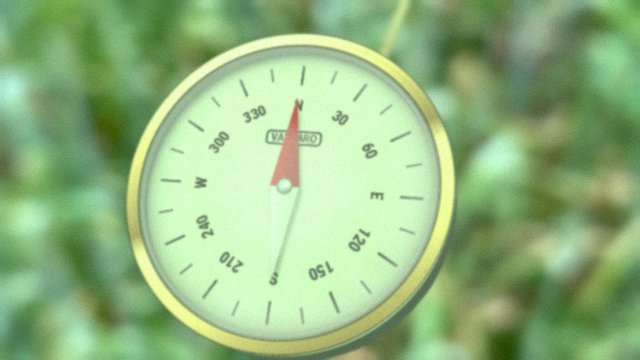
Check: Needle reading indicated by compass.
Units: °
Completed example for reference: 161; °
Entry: 0; °
